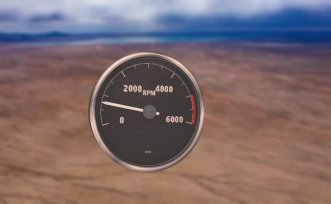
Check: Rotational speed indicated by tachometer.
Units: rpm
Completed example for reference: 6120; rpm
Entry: 750; rpm
